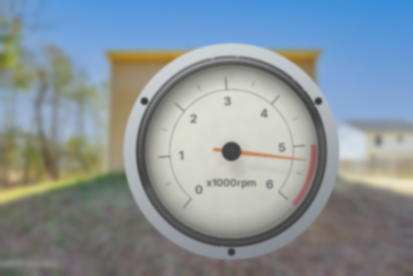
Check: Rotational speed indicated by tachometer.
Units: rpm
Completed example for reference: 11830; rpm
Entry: 5250; rpm
